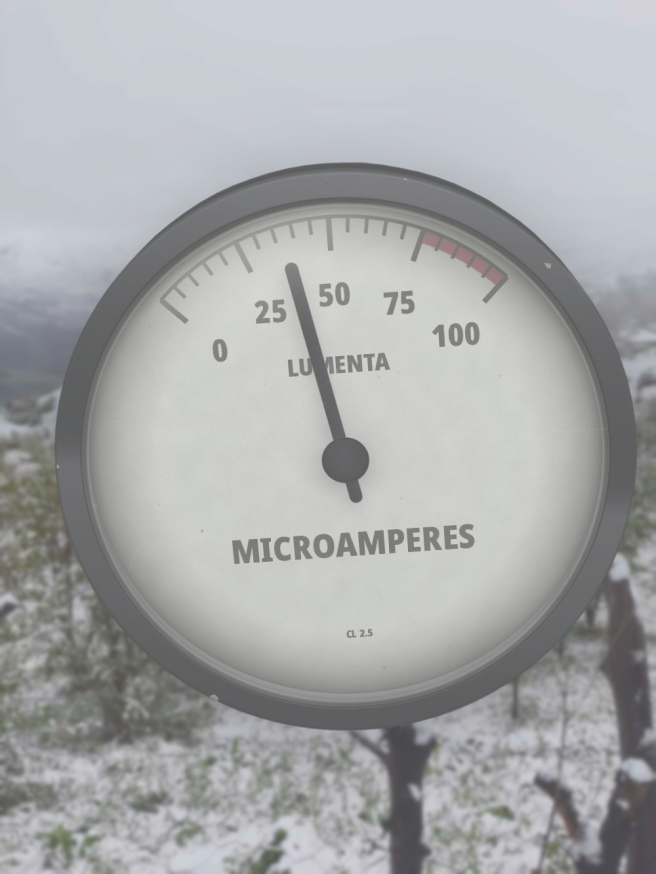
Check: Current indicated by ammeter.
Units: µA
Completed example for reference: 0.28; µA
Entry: 37.5; µA
